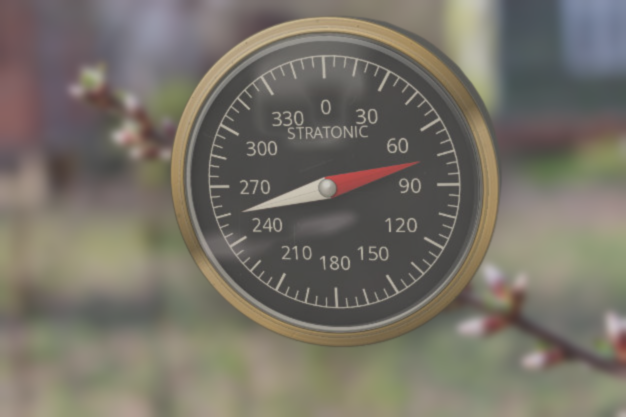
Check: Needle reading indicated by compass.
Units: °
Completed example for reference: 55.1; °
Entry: 75; °
